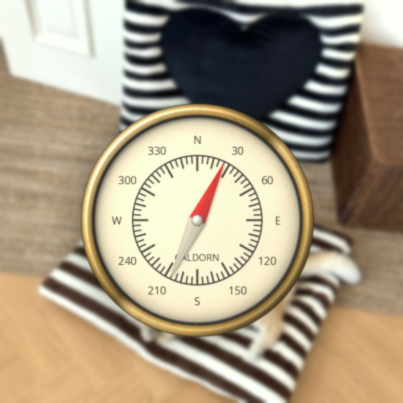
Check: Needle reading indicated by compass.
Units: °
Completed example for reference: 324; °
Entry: 25; °
